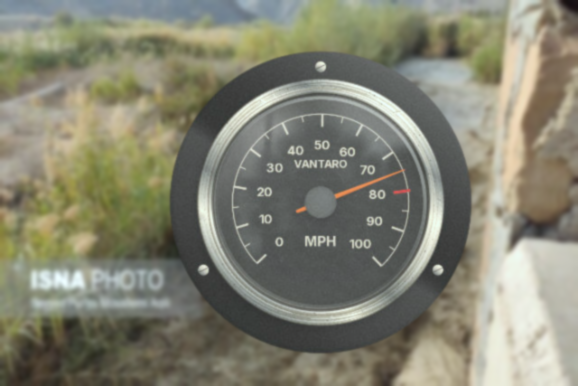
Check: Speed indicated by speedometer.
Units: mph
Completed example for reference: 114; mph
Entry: 75; mph
